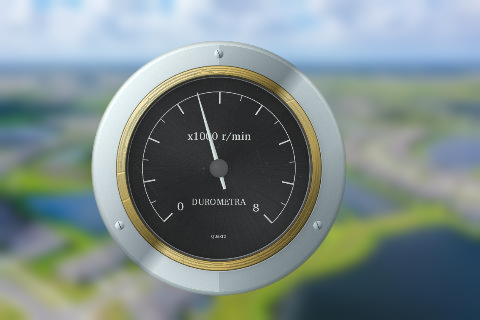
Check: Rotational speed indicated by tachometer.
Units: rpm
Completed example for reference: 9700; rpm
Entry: 3500; rpm
